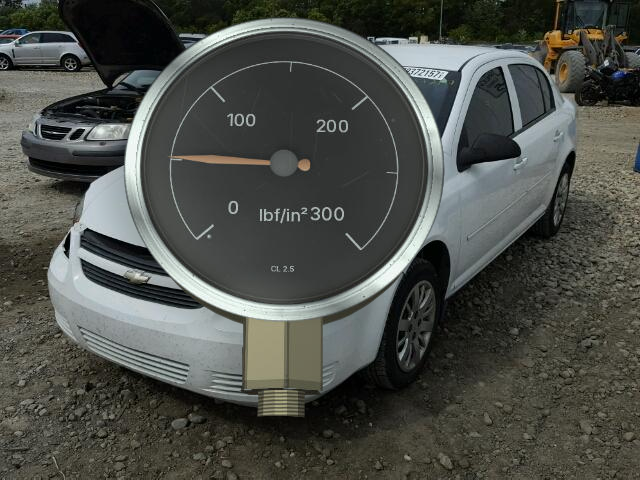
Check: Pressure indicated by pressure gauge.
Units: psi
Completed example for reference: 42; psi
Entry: 50; psi
